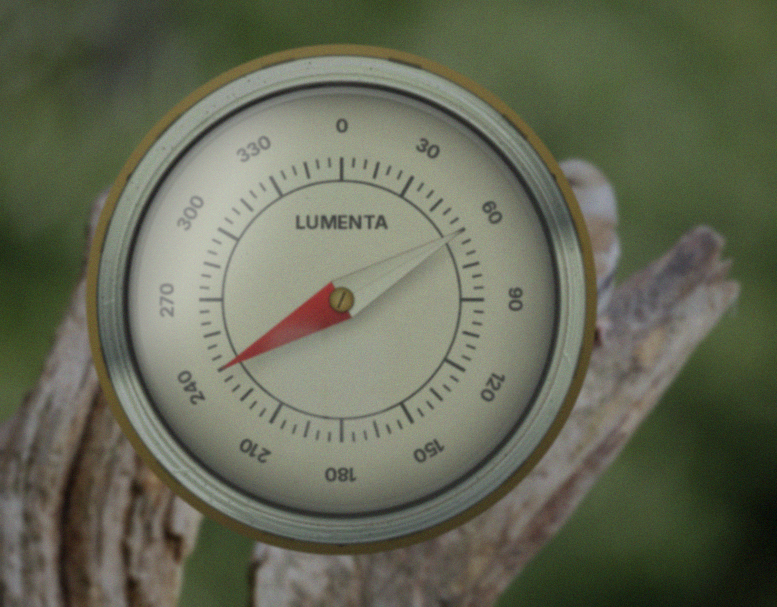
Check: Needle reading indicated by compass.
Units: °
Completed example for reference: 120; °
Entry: 240; °
